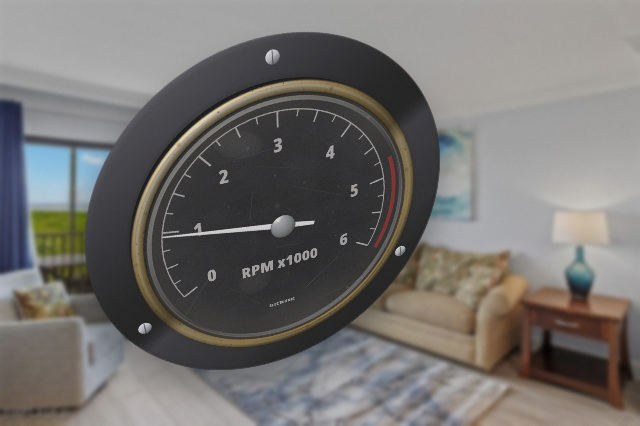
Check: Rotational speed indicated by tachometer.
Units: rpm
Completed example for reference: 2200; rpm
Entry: 1000; rpm
